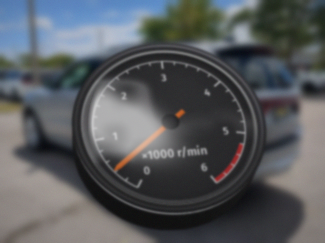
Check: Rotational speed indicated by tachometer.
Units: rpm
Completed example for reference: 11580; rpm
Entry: 400; rpm
